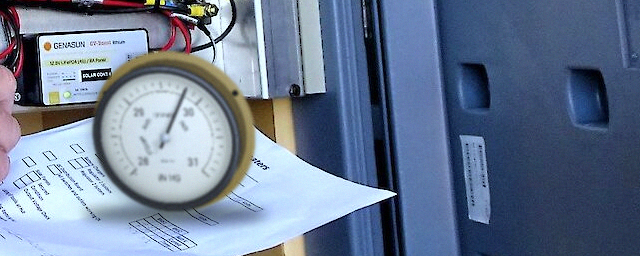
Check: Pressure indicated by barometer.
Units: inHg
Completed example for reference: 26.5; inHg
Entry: 29.8; inHg
